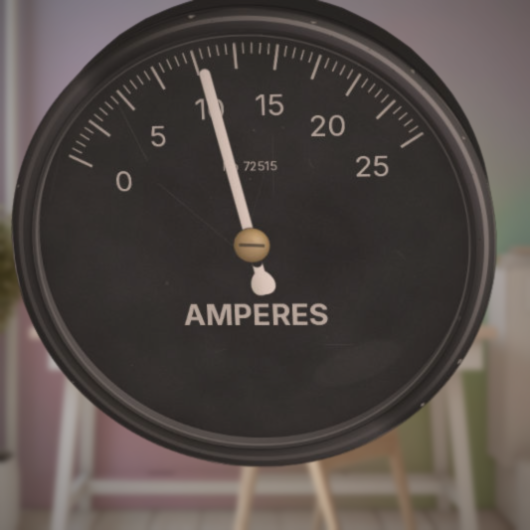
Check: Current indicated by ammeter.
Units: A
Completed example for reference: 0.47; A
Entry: 10.5; A
